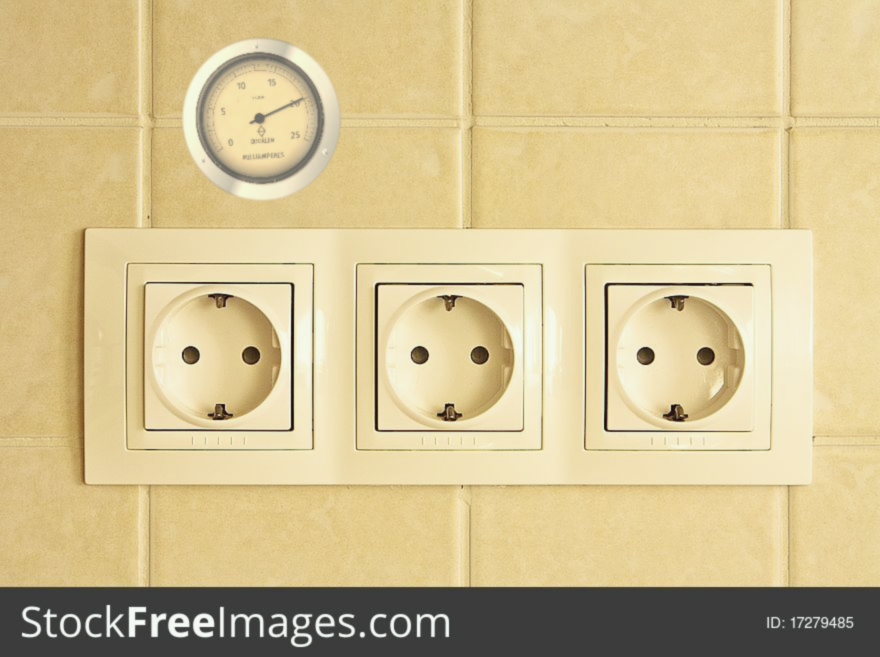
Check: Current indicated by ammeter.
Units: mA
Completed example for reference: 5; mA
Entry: 20; mA
